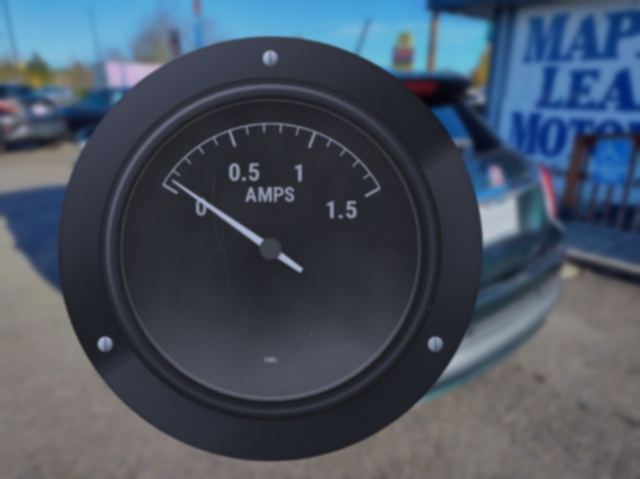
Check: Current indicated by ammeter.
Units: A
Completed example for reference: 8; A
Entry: 0.05; A
